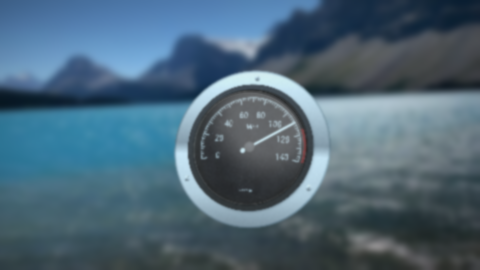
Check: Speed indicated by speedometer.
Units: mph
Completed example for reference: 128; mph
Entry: 110; mph
